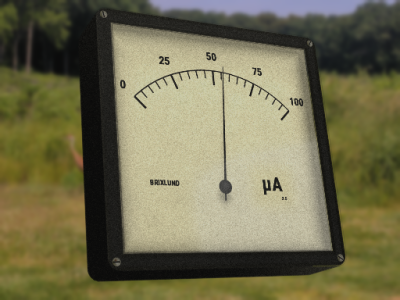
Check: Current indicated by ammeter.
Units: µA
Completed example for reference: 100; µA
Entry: 55; µA
